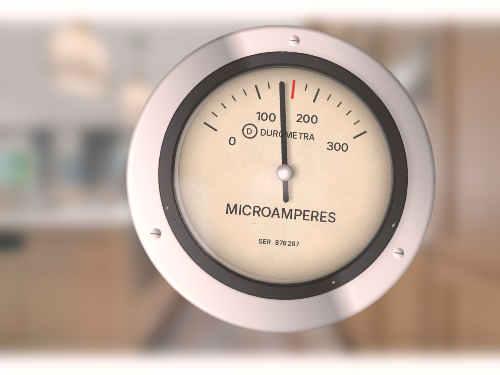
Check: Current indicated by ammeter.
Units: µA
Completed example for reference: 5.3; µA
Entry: 140; µA
